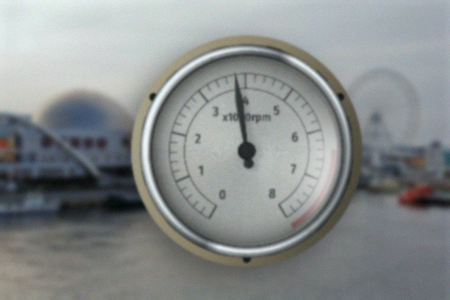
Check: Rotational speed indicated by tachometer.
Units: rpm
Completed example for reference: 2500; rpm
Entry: 3800; rpm
